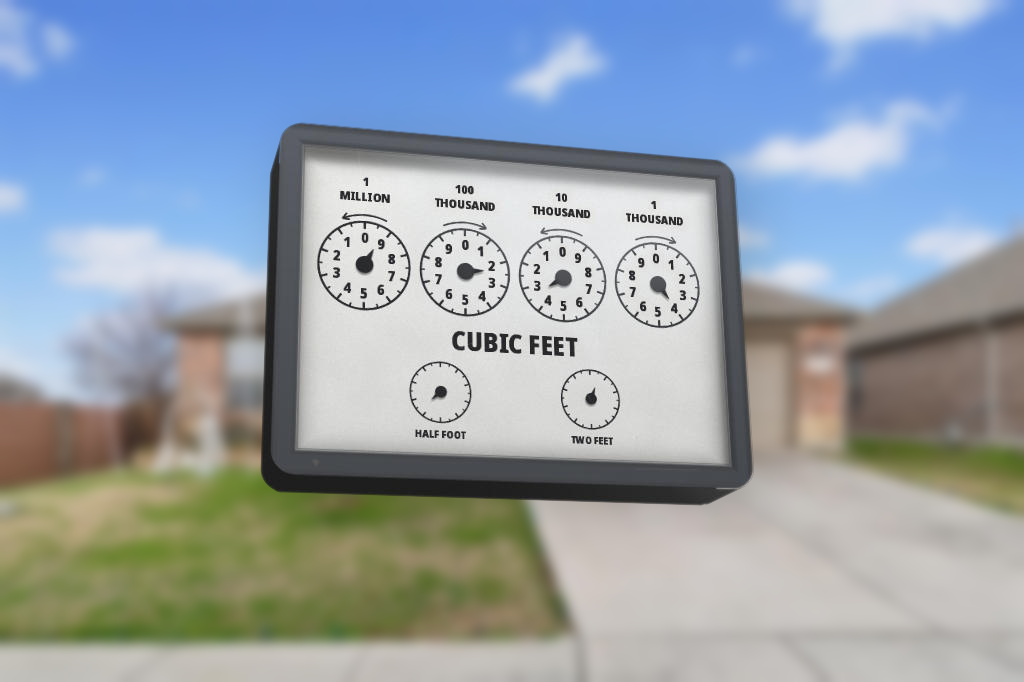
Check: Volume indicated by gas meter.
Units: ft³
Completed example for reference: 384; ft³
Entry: 923400; ft³
